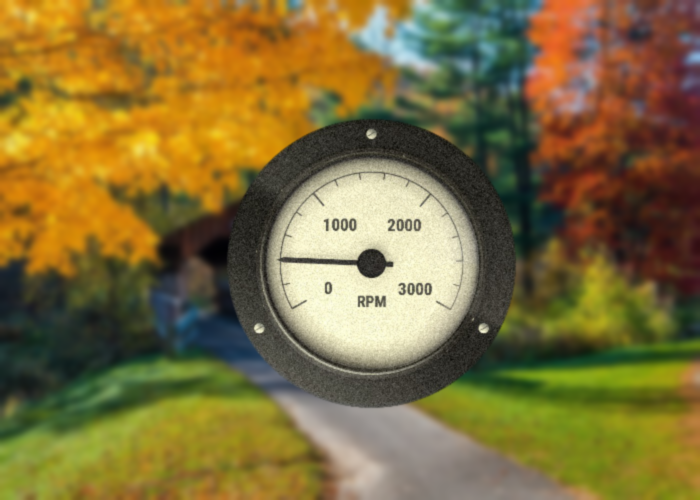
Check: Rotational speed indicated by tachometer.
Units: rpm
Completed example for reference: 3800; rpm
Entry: 400; rpm
